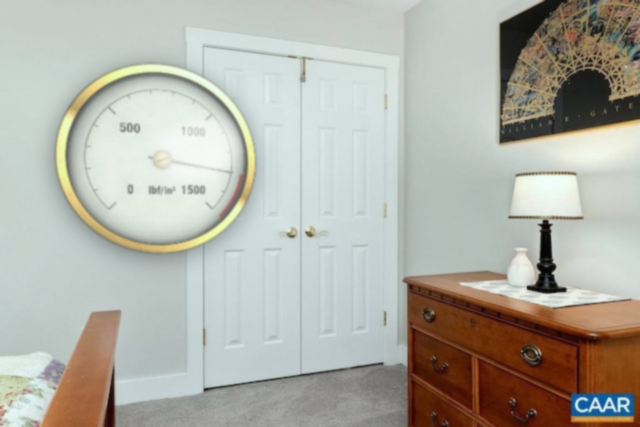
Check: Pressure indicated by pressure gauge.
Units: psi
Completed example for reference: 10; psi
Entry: 1300; psi
